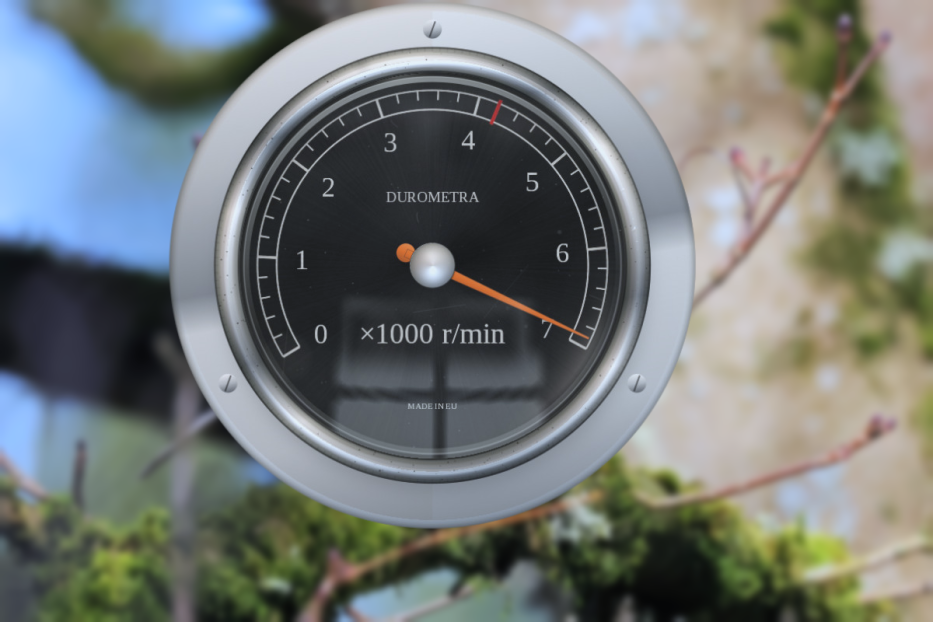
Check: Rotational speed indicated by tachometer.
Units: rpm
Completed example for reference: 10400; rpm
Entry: 6900; rpm
